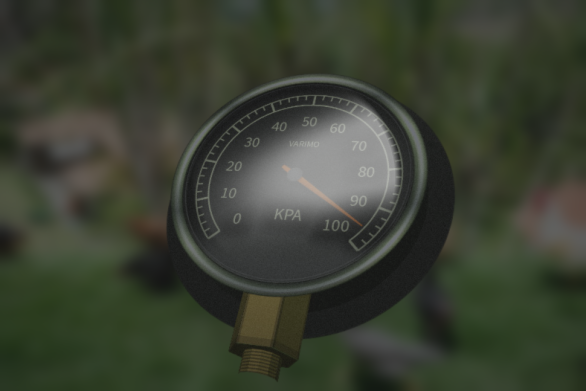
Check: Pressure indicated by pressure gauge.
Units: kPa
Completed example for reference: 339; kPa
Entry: 96; kPa
